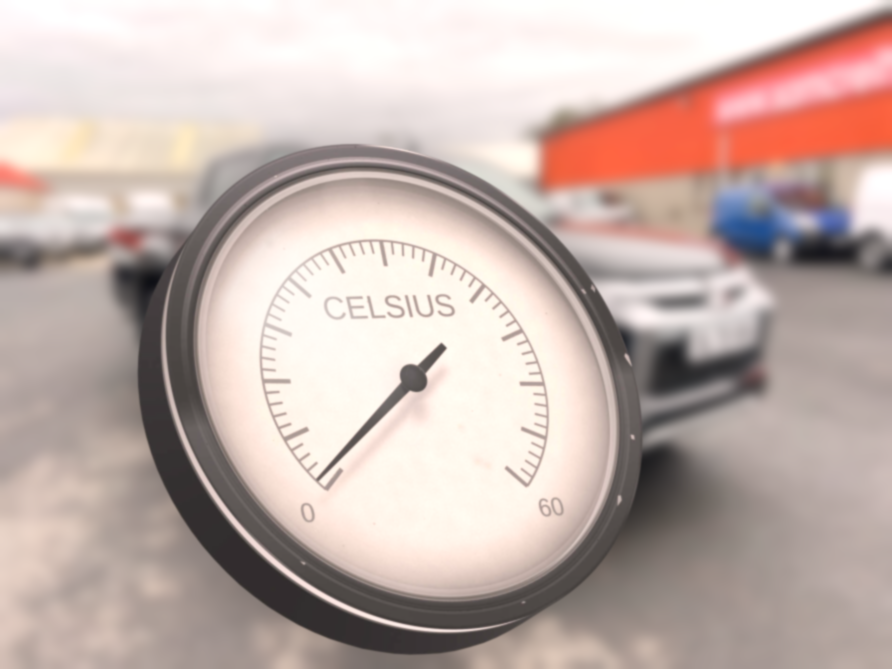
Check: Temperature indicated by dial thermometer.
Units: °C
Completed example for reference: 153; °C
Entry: 1; °C
